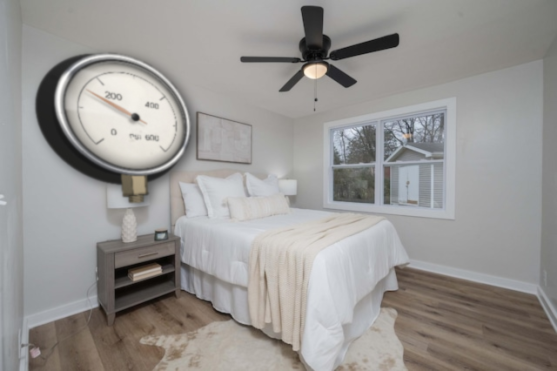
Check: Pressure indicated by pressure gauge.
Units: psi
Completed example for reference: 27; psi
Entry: 150; psi
